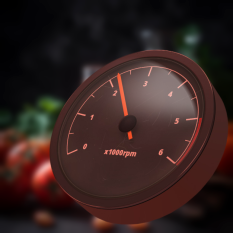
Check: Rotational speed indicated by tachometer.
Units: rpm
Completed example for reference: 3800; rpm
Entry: 2250; rpm
